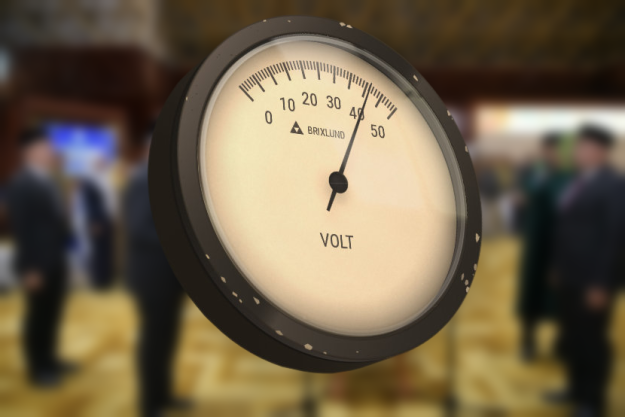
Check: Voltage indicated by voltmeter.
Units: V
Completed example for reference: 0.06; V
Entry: 40; V
